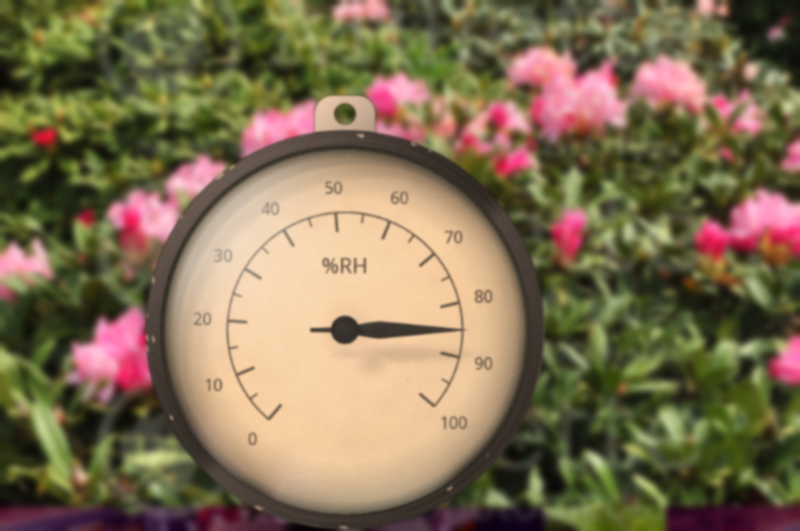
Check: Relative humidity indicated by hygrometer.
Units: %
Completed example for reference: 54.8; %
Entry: 85; %
